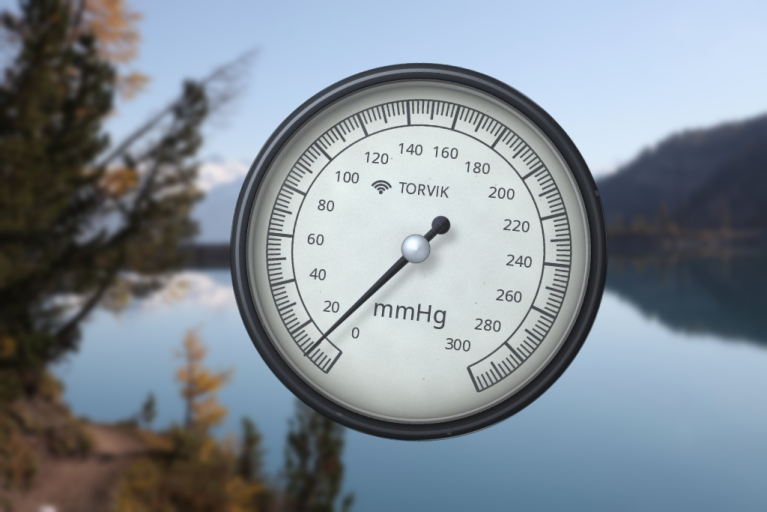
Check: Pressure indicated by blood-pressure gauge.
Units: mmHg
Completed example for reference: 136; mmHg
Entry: 10; mmHg
